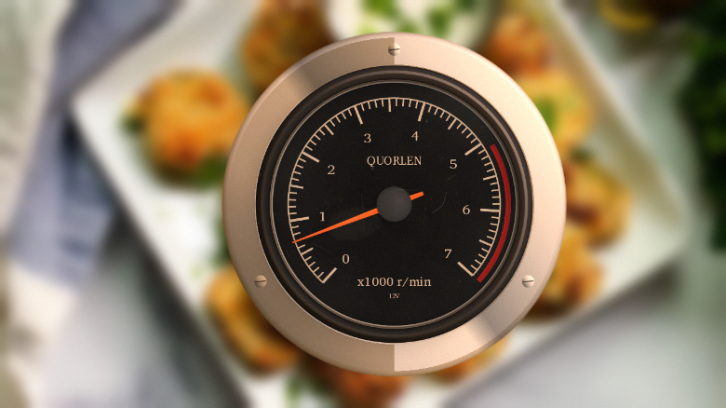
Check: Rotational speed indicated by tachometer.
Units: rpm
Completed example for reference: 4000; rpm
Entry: 700; rpm
